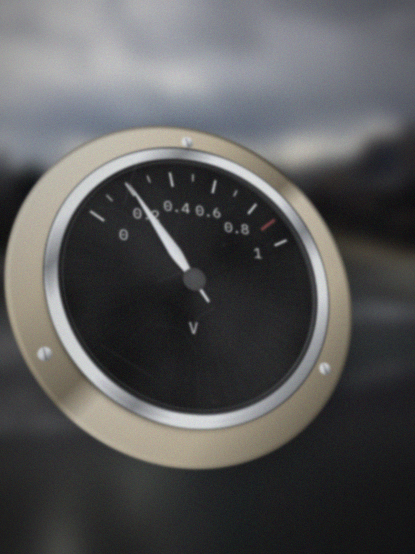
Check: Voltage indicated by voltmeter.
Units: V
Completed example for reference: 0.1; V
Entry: 0.2; V
